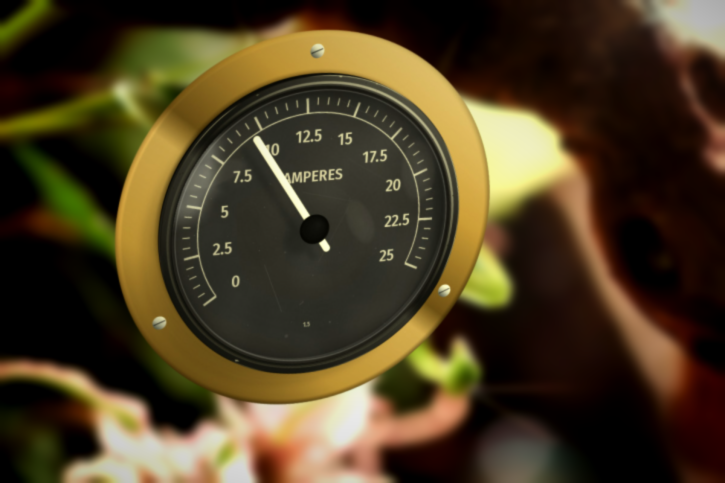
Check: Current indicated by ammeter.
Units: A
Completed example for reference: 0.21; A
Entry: 9.5; A
